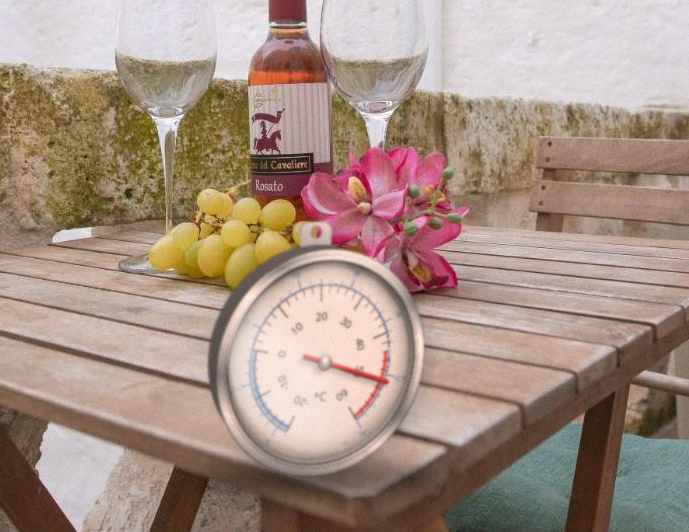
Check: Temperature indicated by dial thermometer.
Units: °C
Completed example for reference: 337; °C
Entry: 50; °C
